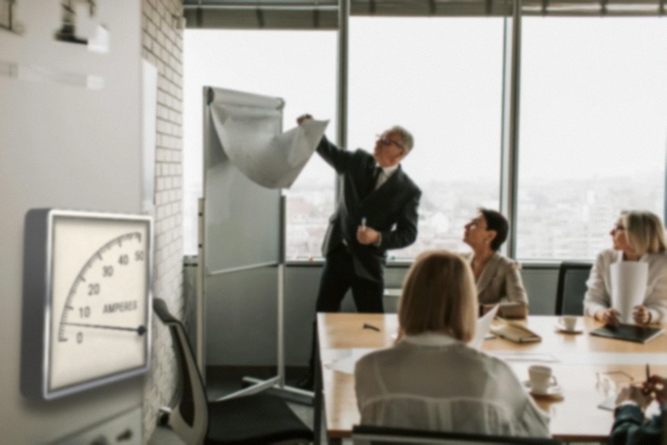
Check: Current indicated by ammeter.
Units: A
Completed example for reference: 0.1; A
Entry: 5; A
